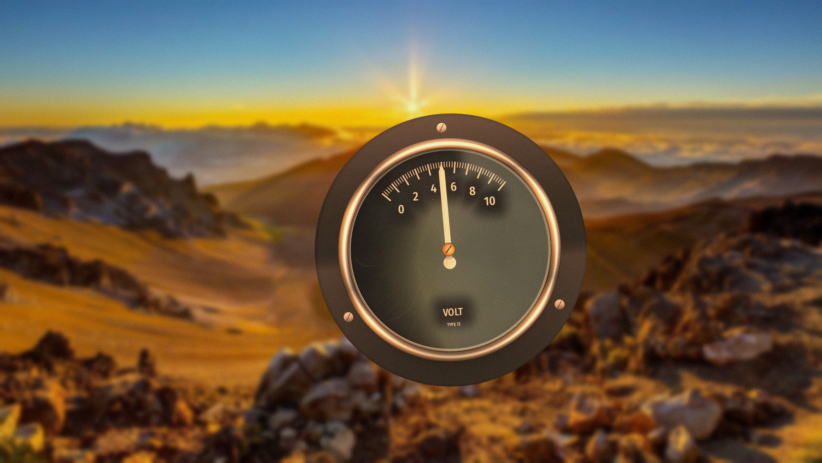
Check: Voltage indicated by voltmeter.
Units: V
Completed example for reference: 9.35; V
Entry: 5; V
